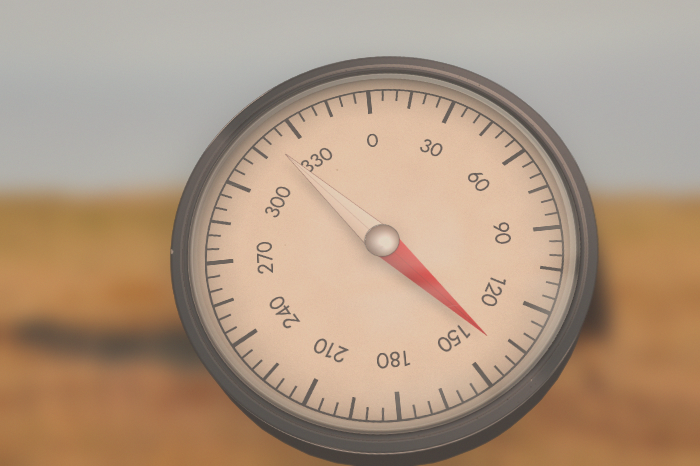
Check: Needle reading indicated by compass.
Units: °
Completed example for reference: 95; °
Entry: 140; °
